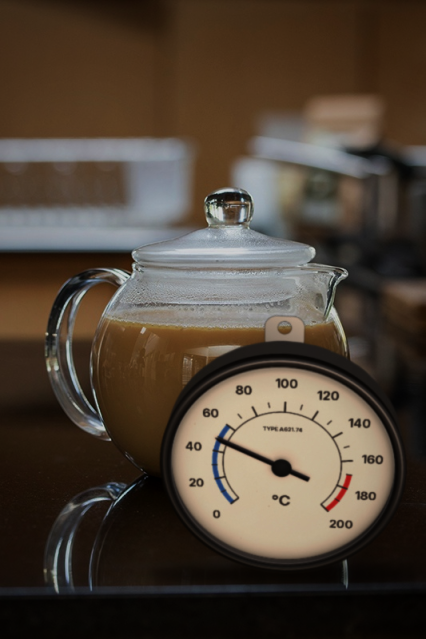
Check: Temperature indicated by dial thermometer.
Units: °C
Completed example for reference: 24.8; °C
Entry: 50; °C
